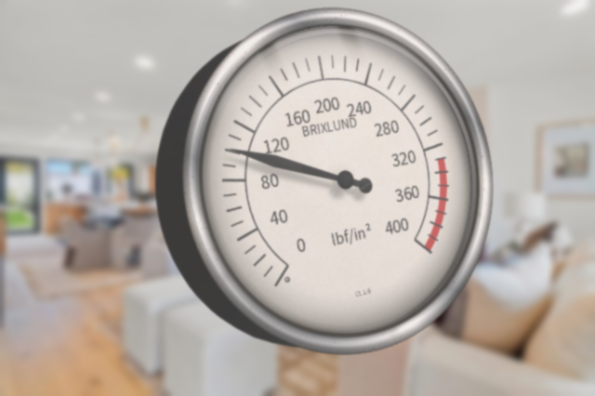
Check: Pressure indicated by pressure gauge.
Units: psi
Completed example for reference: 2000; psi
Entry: 100; psi
